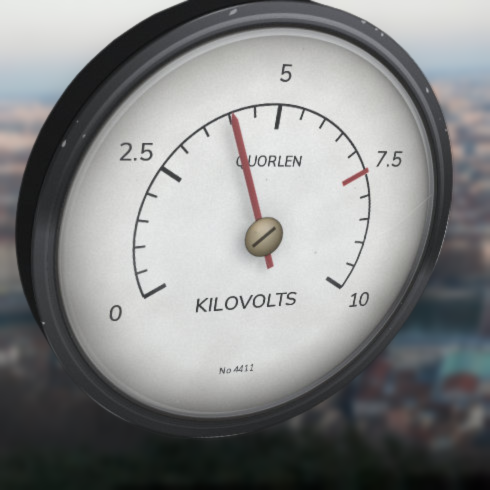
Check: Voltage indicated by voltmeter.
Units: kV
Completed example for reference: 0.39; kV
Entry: 4; kV
